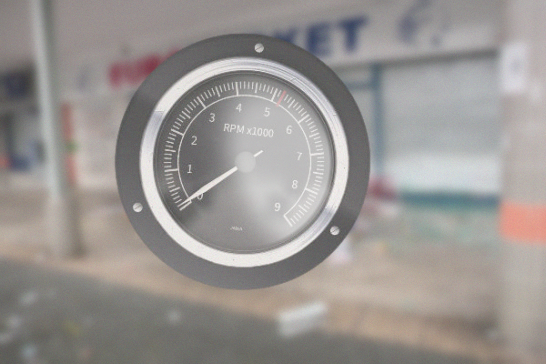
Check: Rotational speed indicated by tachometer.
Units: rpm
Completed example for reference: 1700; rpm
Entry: 100; rpm
